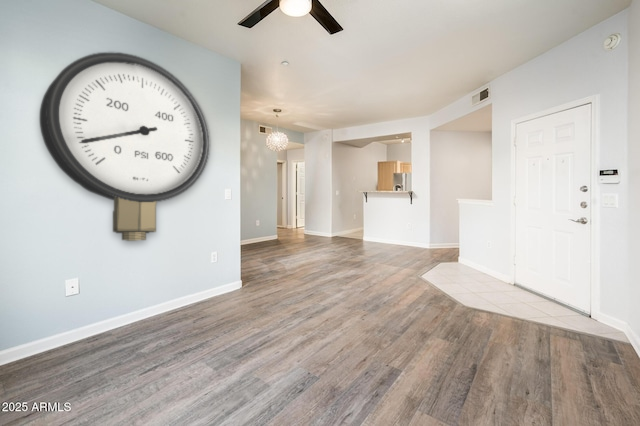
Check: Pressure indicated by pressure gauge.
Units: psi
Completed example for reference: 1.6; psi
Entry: 50; psi
